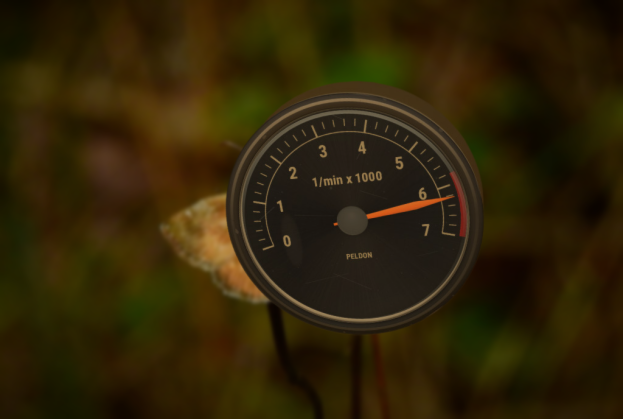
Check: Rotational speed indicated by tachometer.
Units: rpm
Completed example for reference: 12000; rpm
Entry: 6200; rpm
